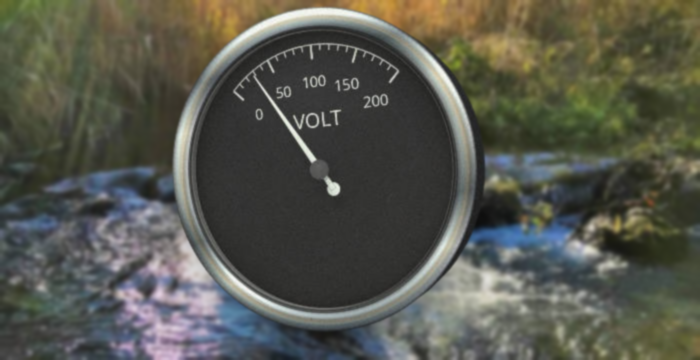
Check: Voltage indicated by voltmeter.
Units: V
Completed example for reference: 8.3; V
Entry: 30; V
